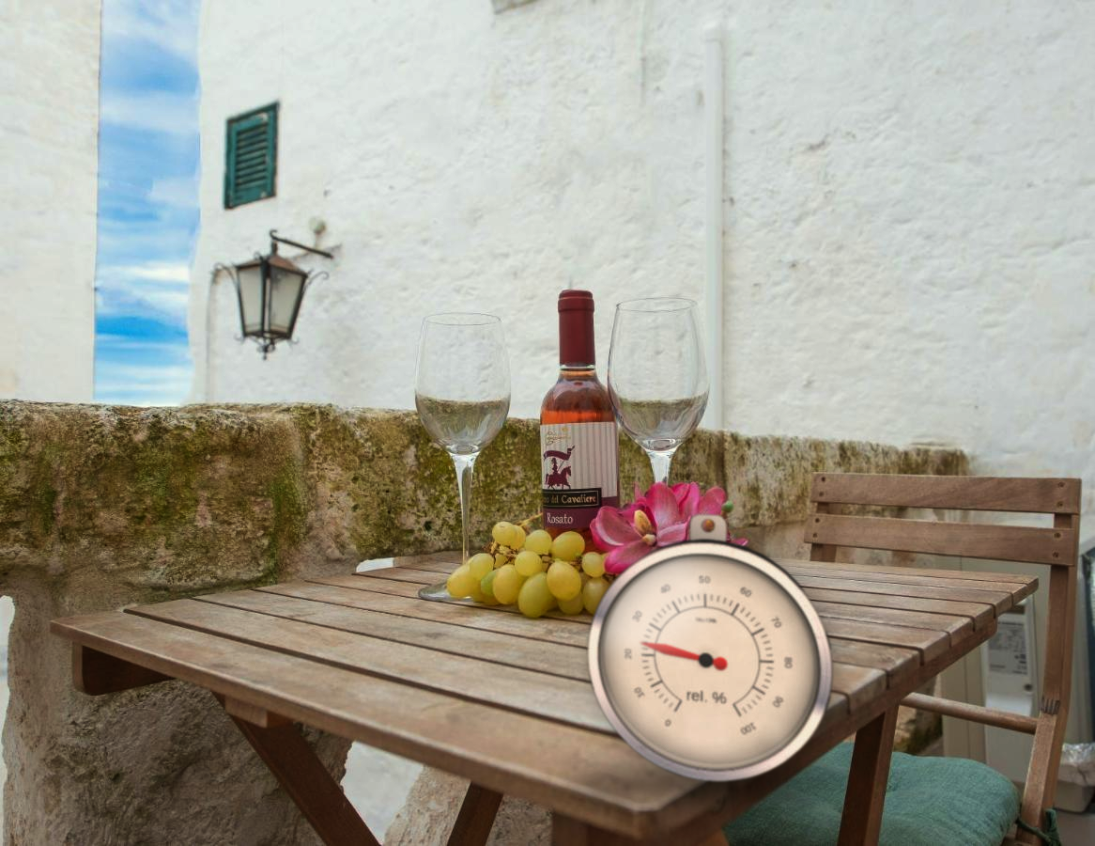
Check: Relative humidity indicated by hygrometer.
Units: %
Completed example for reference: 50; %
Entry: 24; %
